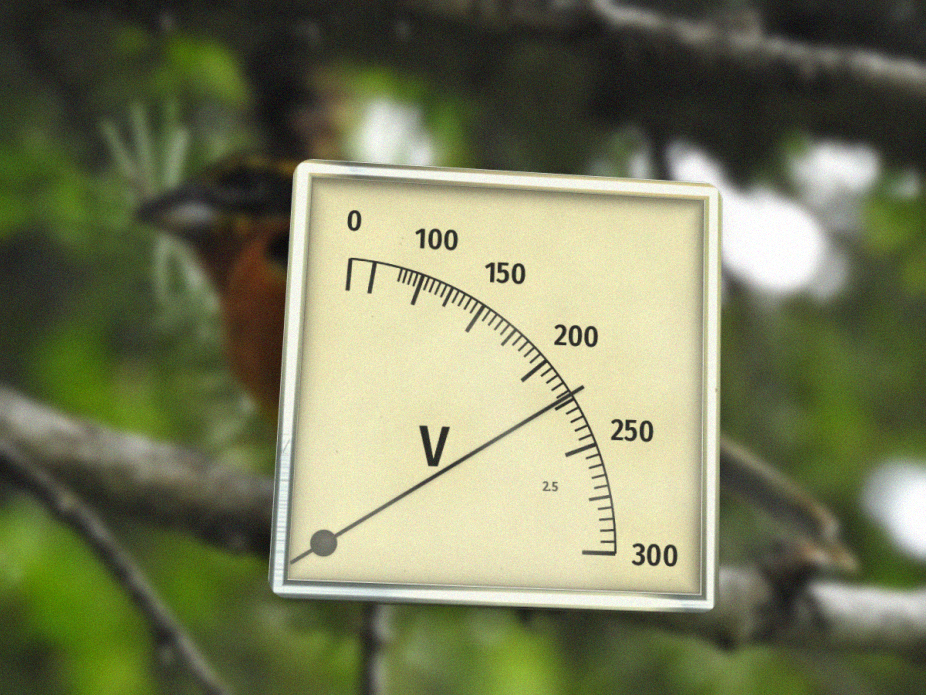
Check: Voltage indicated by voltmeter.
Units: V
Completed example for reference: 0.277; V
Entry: 222.5; V
